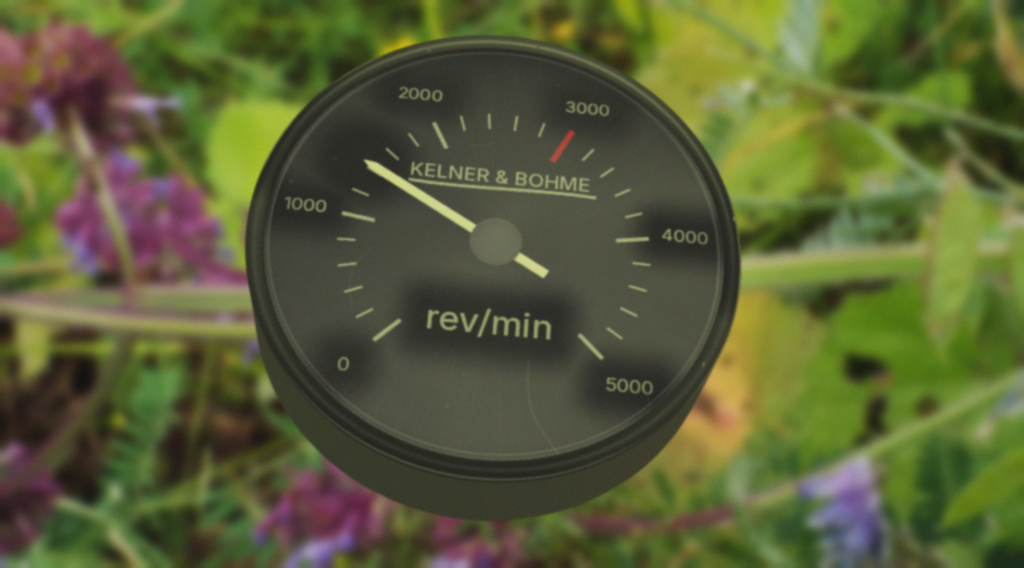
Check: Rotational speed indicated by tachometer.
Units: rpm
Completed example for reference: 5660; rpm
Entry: 1400; rpm
